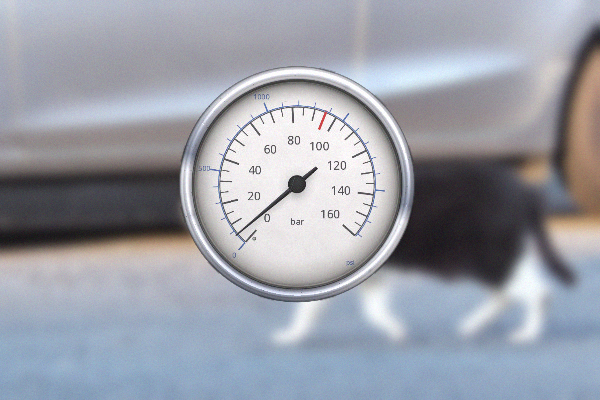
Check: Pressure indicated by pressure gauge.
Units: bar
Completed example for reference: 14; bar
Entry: 5; bar
